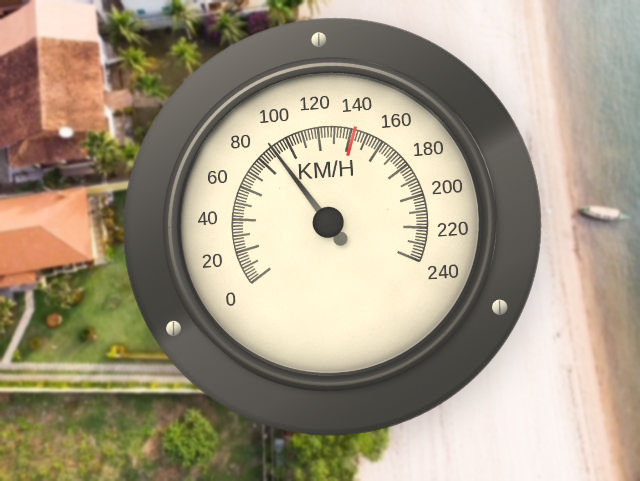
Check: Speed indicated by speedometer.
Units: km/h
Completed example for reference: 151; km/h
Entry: 90; km/h
